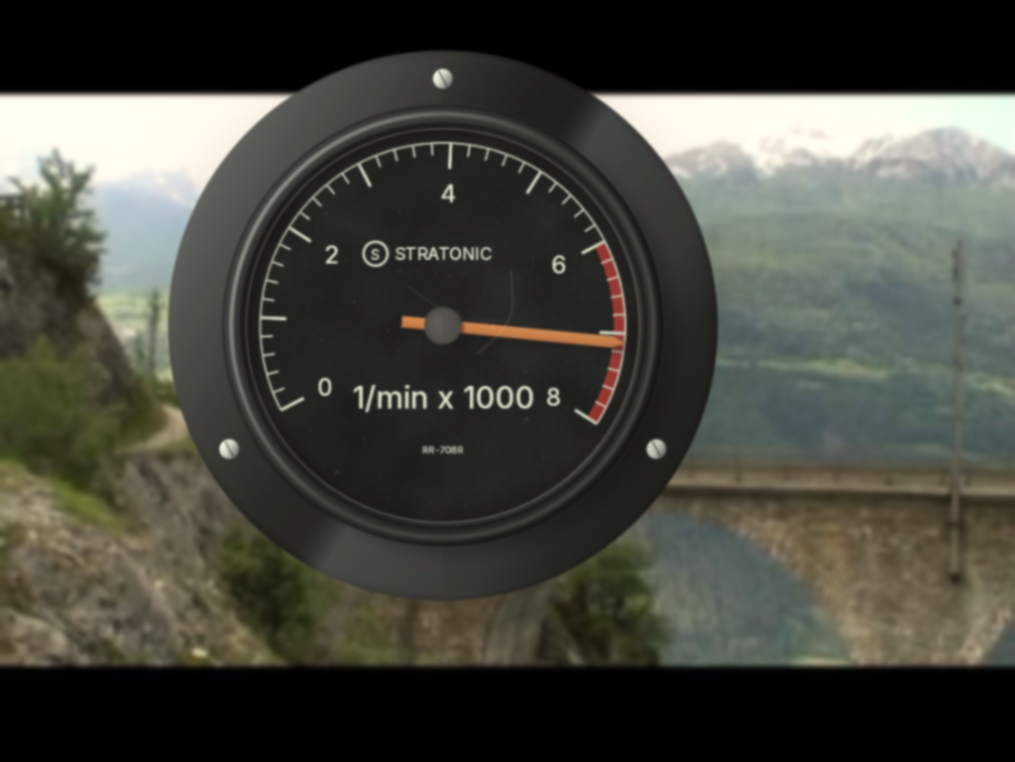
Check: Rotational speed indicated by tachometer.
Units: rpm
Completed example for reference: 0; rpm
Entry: 7100; rpm
